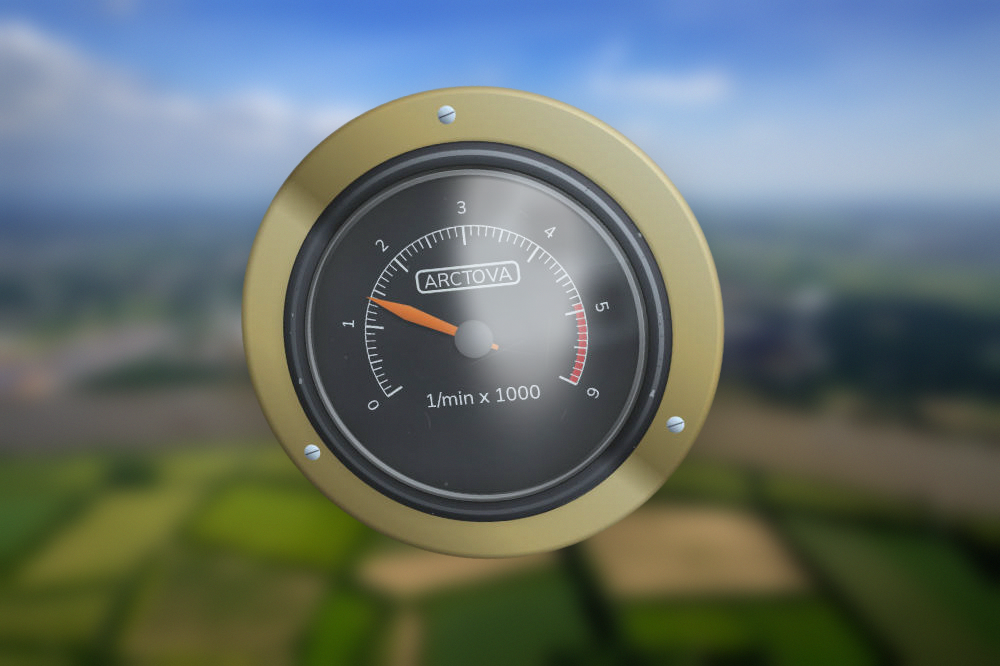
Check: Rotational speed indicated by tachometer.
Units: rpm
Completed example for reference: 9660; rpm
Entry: 1400; rpm
